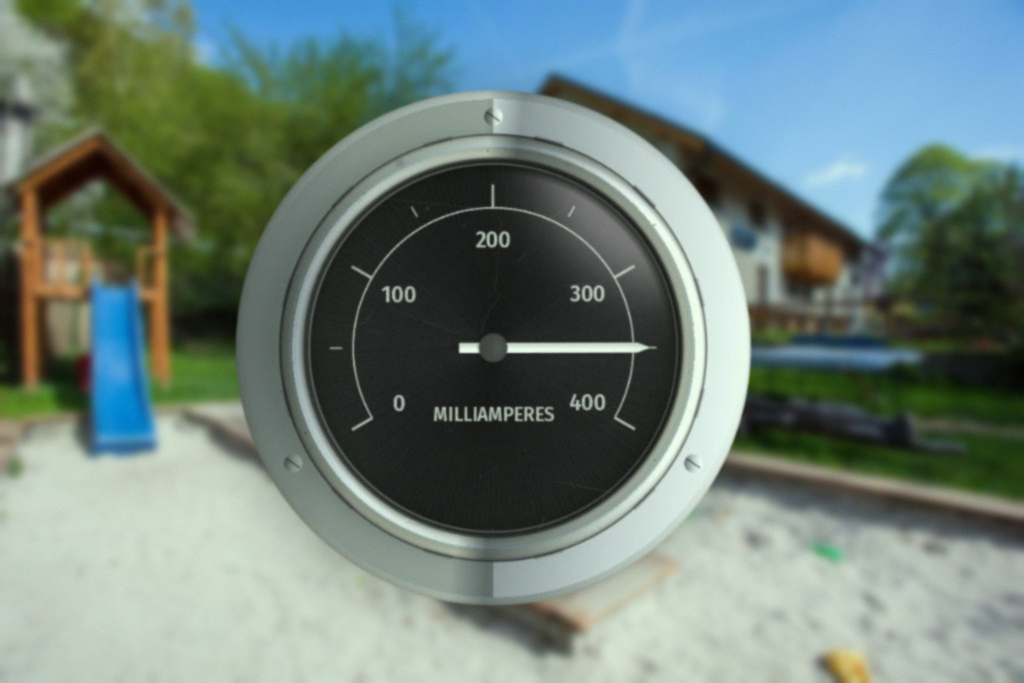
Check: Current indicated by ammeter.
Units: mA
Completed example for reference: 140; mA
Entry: 350; mA
